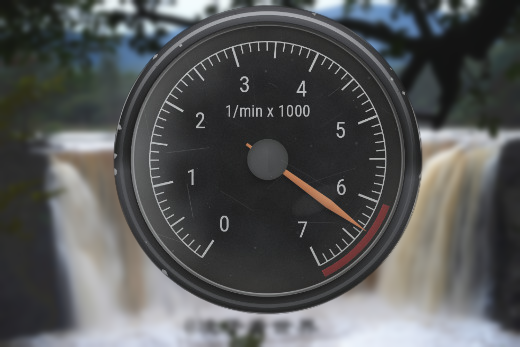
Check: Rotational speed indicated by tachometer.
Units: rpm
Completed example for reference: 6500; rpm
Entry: 6350; rpm
